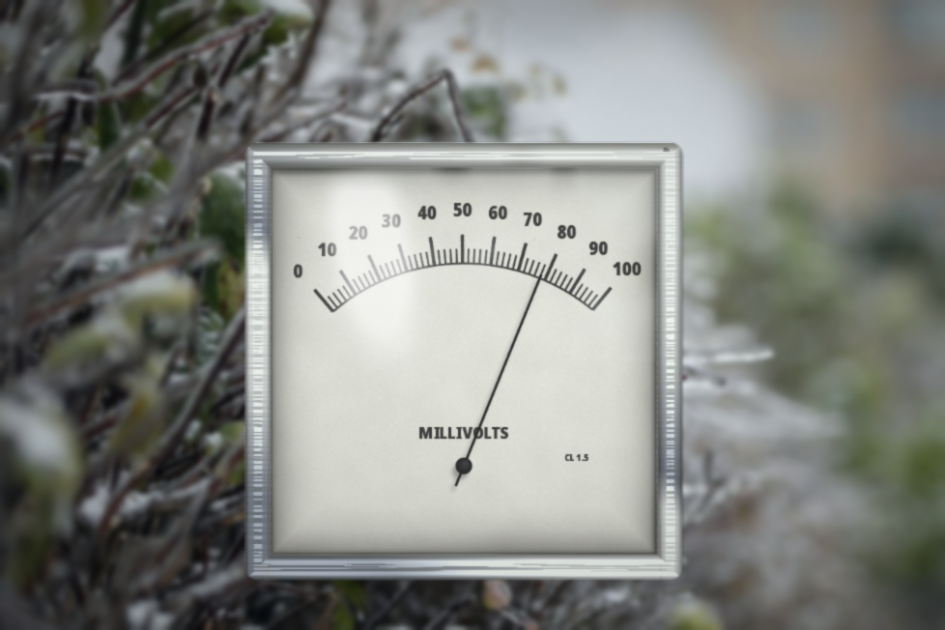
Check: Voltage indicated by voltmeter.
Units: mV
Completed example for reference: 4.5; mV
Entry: 78; mV
